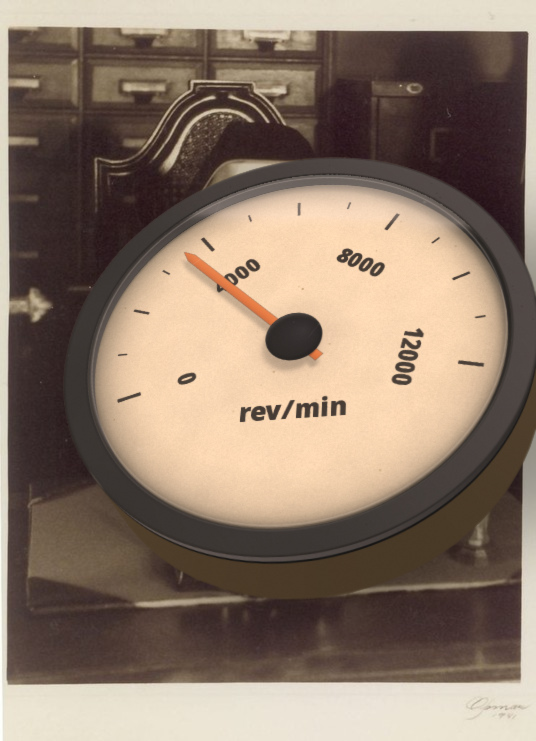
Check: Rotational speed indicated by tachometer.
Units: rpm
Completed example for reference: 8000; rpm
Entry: 3500; rpm
